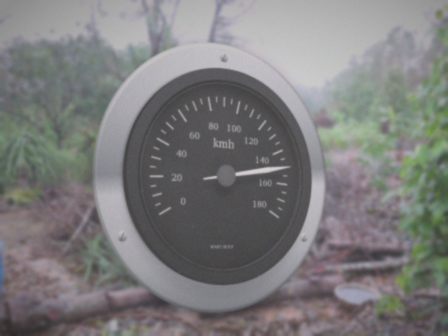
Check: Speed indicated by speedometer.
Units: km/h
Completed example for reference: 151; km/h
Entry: 150; km/h
